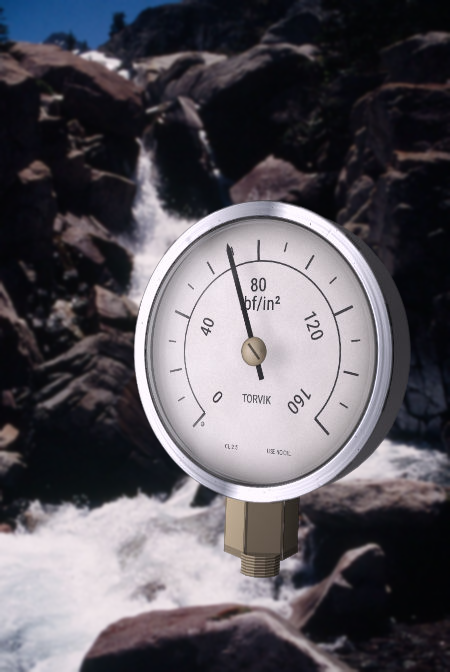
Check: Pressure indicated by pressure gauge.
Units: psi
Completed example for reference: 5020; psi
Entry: 70; psi
